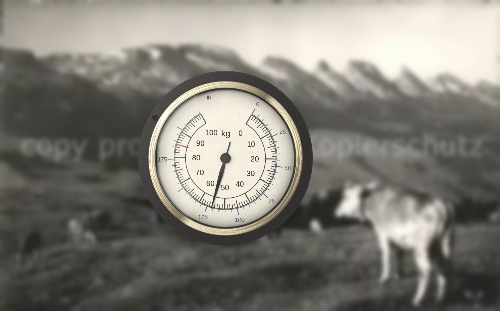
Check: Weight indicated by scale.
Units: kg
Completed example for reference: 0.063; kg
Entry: 55; kg
